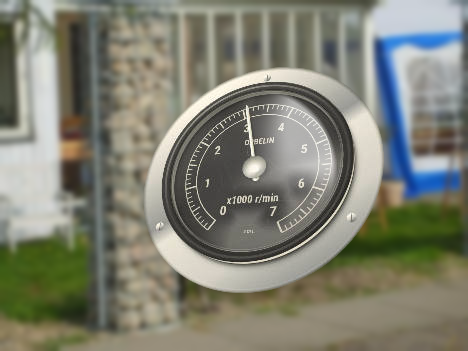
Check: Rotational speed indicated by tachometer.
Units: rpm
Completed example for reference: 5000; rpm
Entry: 3100; rpm
